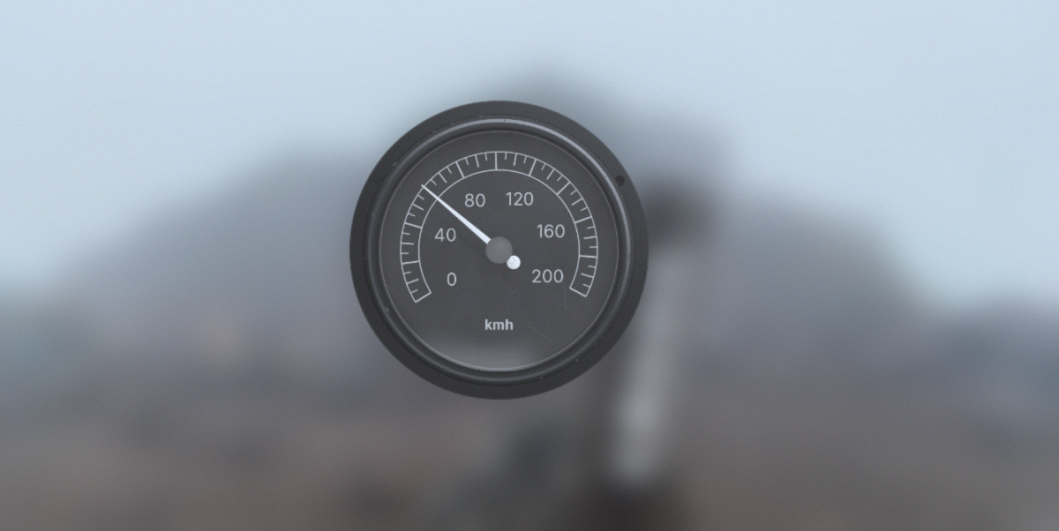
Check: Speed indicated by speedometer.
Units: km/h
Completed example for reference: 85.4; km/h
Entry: 60; km/h
